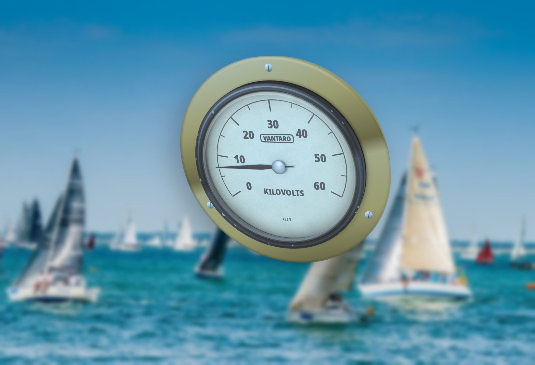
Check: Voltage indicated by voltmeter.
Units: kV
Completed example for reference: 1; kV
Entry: 7.5; kV
